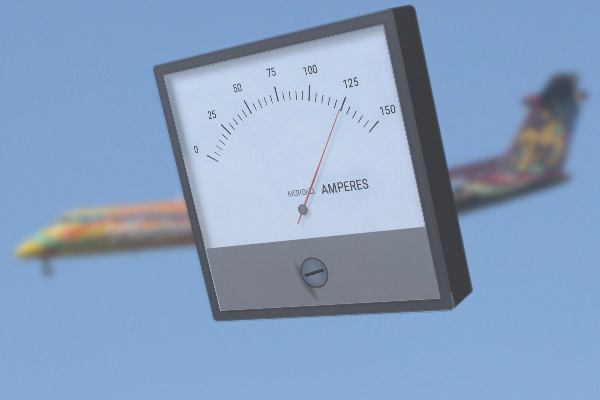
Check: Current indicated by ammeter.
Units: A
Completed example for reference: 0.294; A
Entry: 125; A
